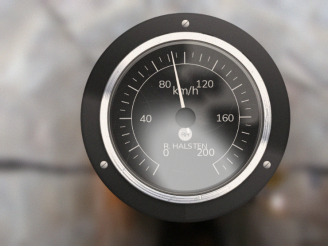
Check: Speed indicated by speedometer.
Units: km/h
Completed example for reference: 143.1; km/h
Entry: 92.5; km/h
